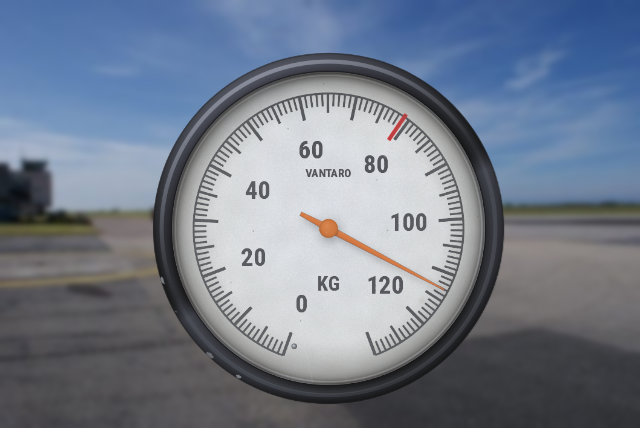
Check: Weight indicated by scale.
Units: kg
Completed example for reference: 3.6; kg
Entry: 113; kg
